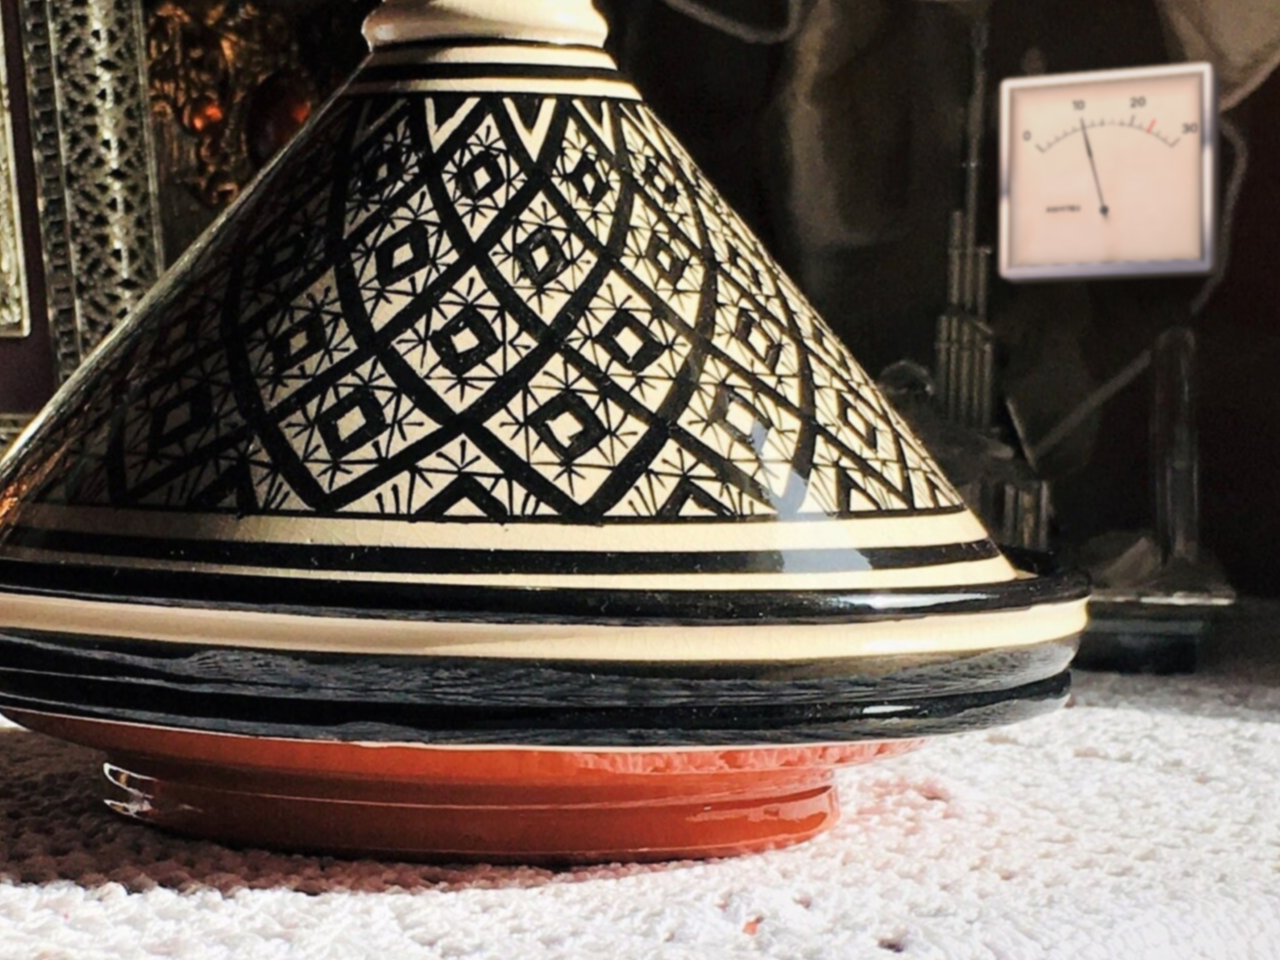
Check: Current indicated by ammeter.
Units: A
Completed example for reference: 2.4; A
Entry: 10; A
